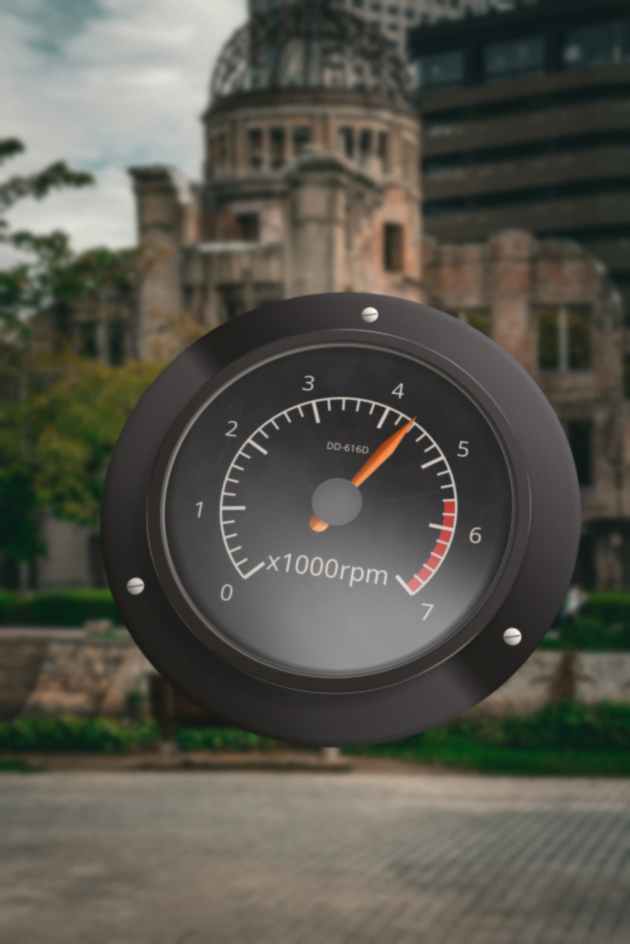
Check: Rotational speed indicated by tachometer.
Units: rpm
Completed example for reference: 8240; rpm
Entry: 4400; rpm
